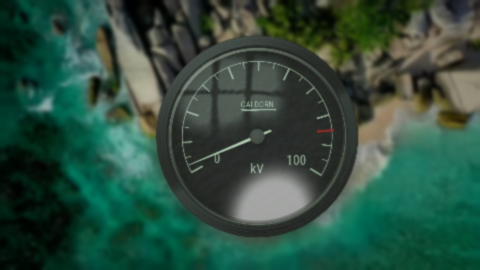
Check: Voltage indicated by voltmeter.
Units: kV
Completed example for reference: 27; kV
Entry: 2.5; kV
